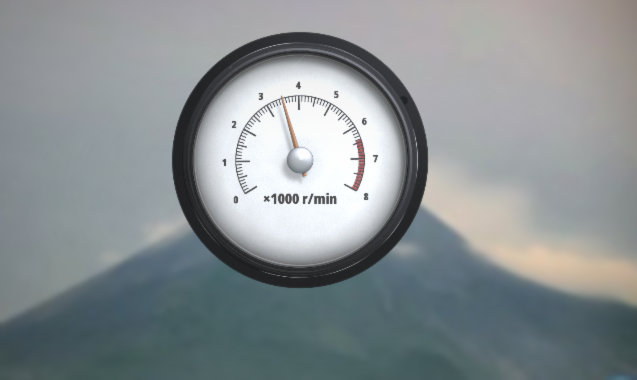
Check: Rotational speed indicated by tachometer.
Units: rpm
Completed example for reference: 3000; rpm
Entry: 3500; rpm
